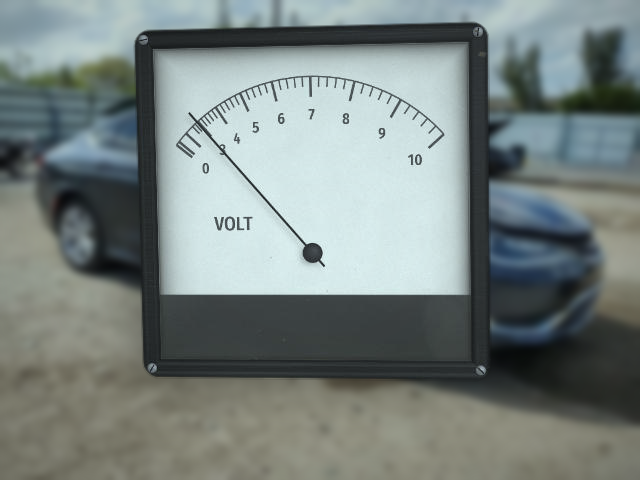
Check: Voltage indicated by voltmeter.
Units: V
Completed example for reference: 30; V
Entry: 3; V
